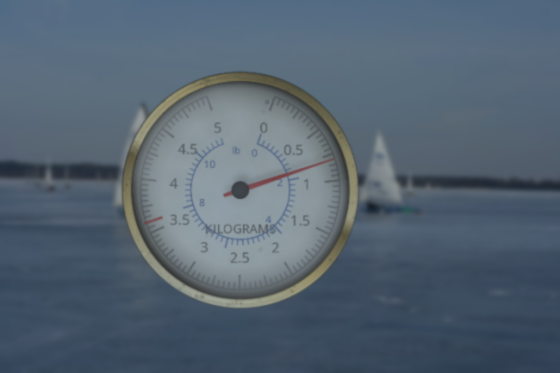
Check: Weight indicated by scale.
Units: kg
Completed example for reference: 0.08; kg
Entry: 0.8; kg
